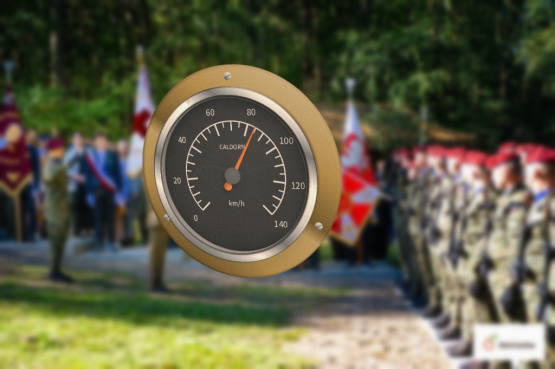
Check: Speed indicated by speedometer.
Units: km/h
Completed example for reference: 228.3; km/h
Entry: 85; km/h
